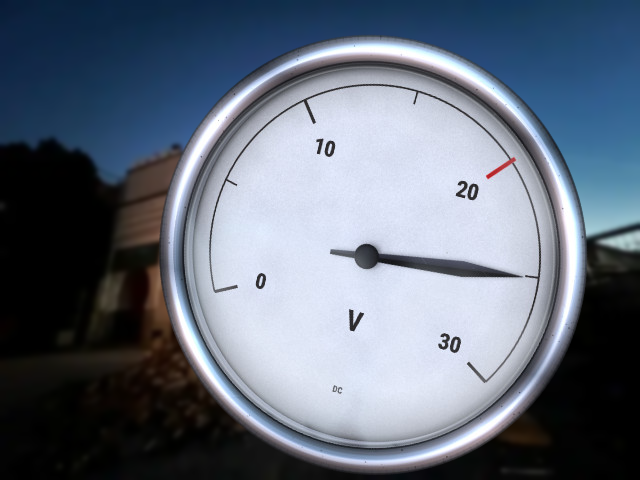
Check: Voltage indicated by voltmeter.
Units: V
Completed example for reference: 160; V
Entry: 25; V
